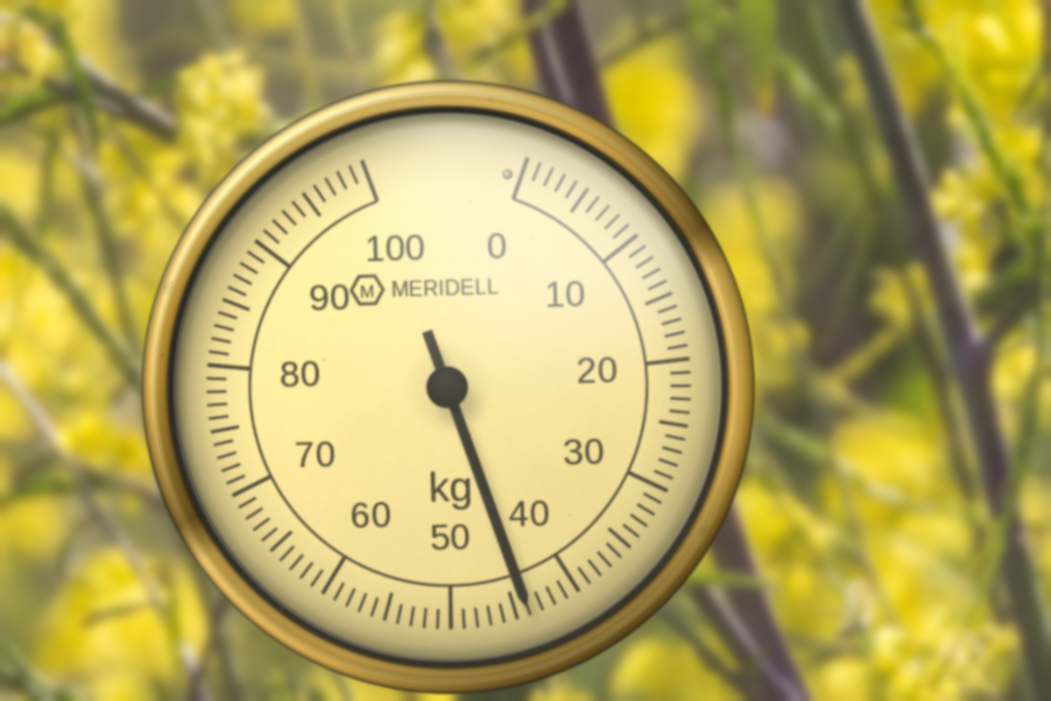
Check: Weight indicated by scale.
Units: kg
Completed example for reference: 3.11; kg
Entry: 44; kg
